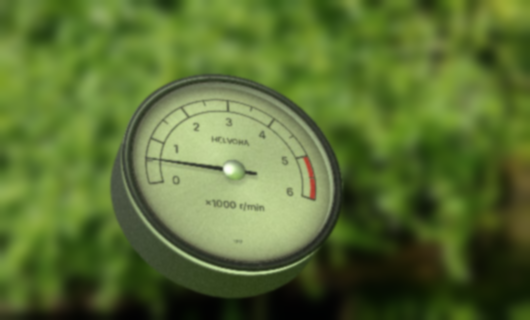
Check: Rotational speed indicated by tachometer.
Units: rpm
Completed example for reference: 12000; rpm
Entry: 500; rpm
